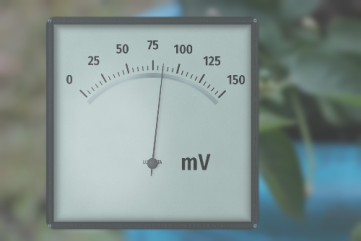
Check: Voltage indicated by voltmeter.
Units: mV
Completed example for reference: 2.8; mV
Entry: 85; mV
